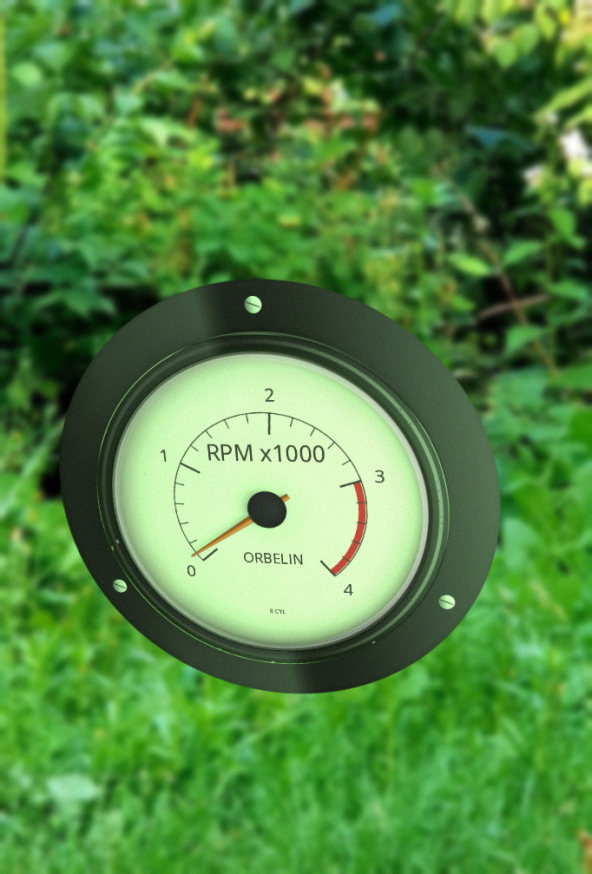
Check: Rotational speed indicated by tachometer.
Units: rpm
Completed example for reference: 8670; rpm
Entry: 100; rpm
